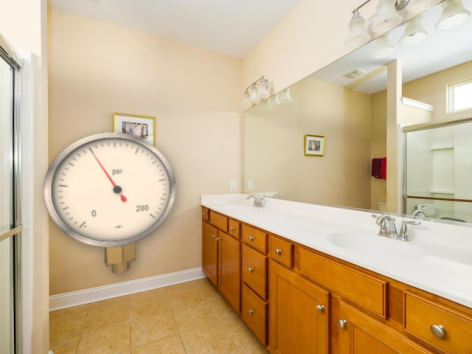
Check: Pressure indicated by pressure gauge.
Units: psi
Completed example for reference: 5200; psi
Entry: 80; psi
